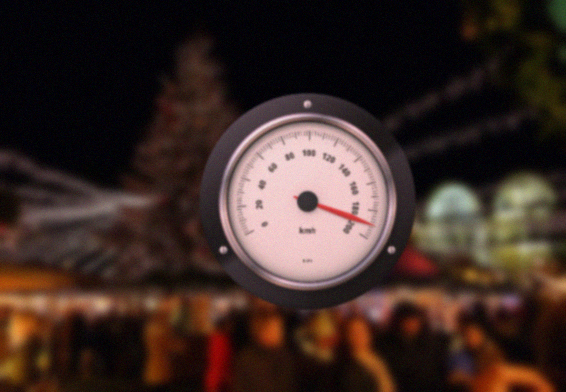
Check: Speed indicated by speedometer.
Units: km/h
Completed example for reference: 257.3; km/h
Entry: 190; km/h
